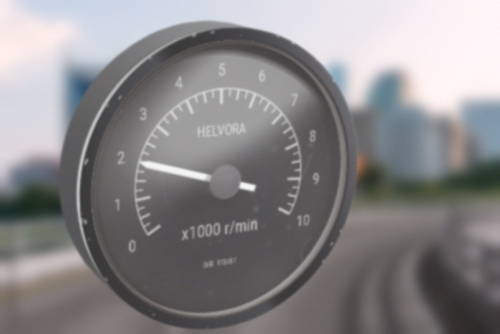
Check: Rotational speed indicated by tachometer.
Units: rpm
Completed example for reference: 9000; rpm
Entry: 2000; rpm
